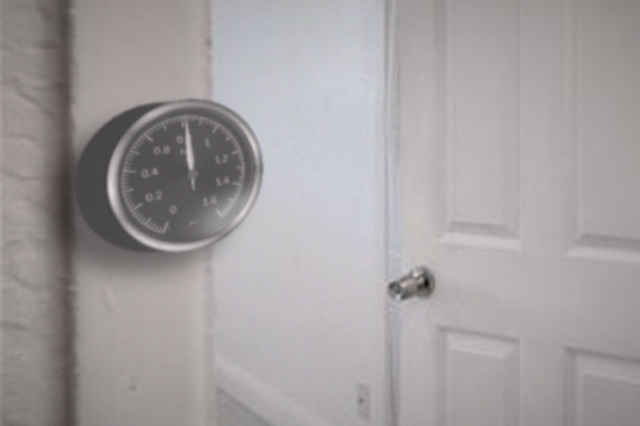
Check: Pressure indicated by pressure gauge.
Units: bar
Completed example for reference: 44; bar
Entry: 0.8; bar
